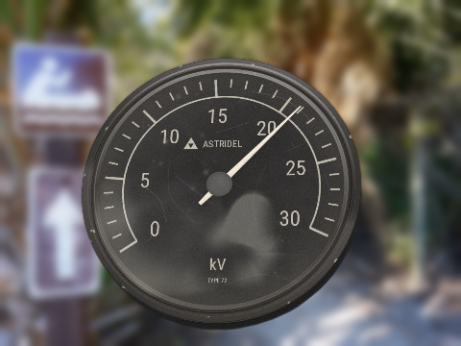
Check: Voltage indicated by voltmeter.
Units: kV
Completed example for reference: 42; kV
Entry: 21; kV
